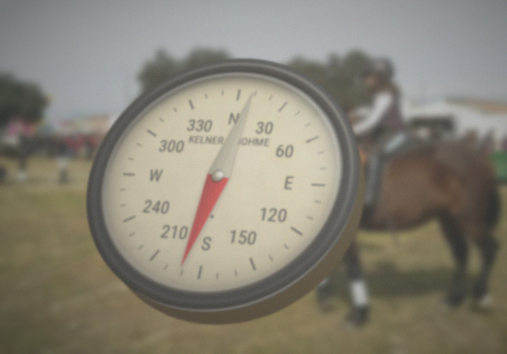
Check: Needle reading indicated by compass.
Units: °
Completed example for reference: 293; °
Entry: 190; °
